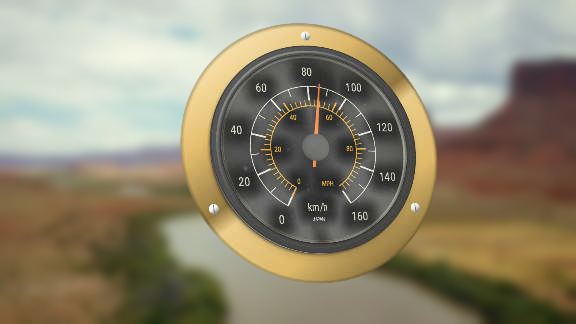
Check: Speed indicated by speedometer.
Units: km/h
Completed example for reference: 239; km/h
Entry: 85; km/h
